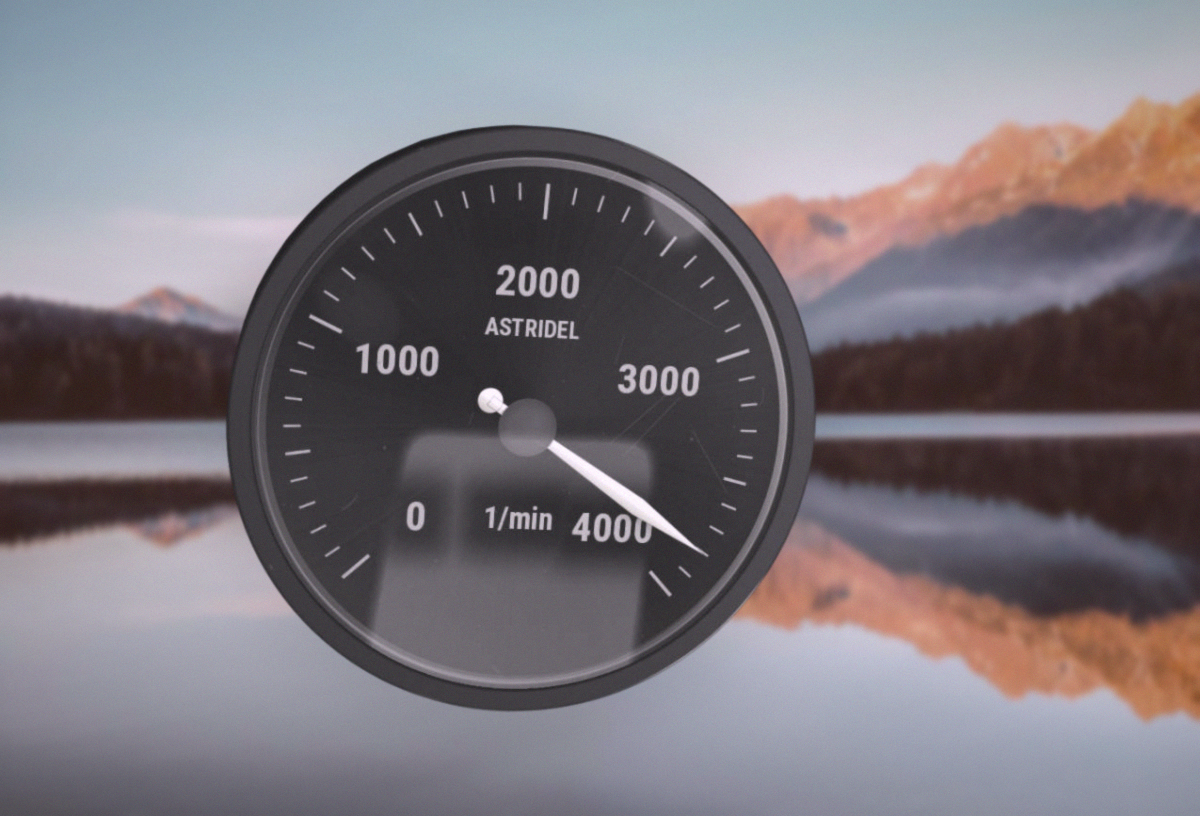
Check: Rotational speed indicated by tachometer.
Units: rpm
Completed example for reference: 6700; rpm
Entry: 3800; rpm
